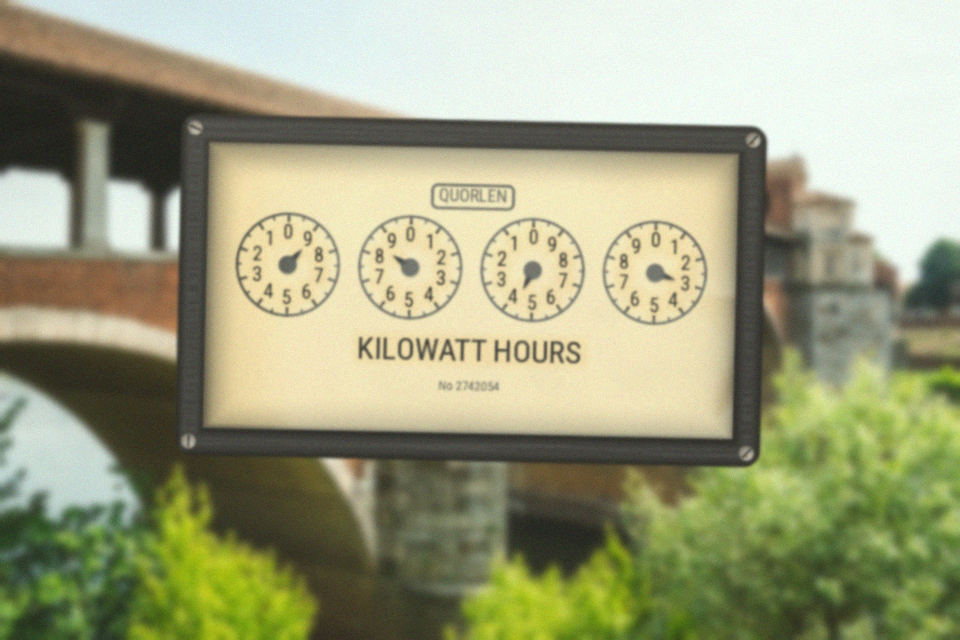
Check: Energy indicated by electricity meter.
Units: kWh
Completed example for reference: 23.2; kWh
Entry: 8843; kWh
